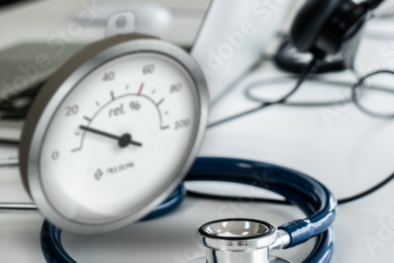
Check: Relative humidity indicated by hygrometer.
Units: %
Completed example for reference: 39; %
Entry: 15; %
